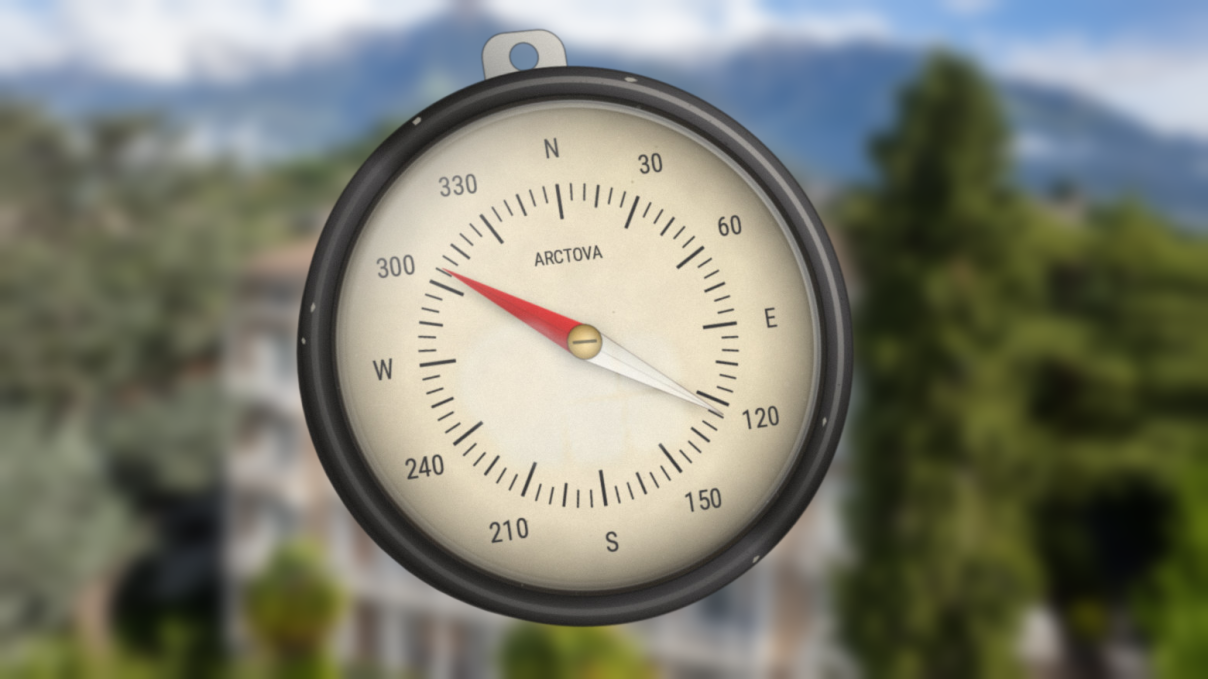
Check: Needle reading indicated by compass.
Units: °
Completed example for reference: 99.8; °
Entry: 305; °
